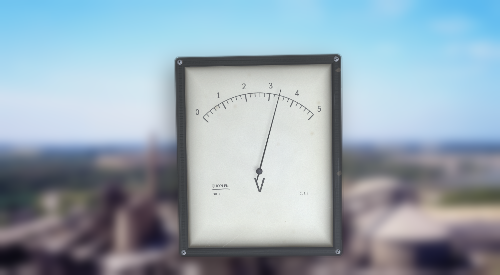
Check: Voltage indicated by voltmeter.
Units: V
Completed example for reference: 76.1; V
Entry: 3.4; V
